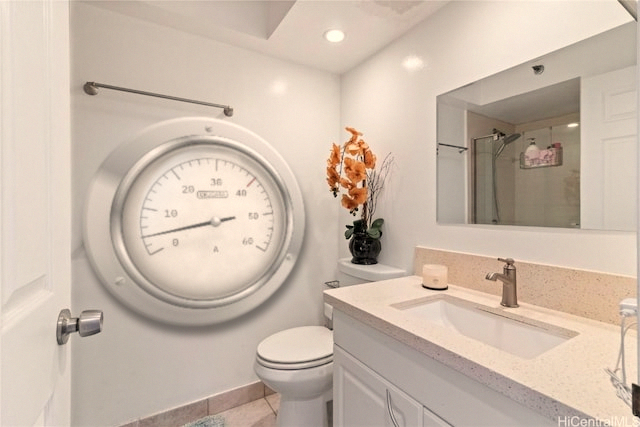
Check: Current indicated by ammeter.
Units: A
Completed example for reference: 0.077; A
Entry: 4; A
